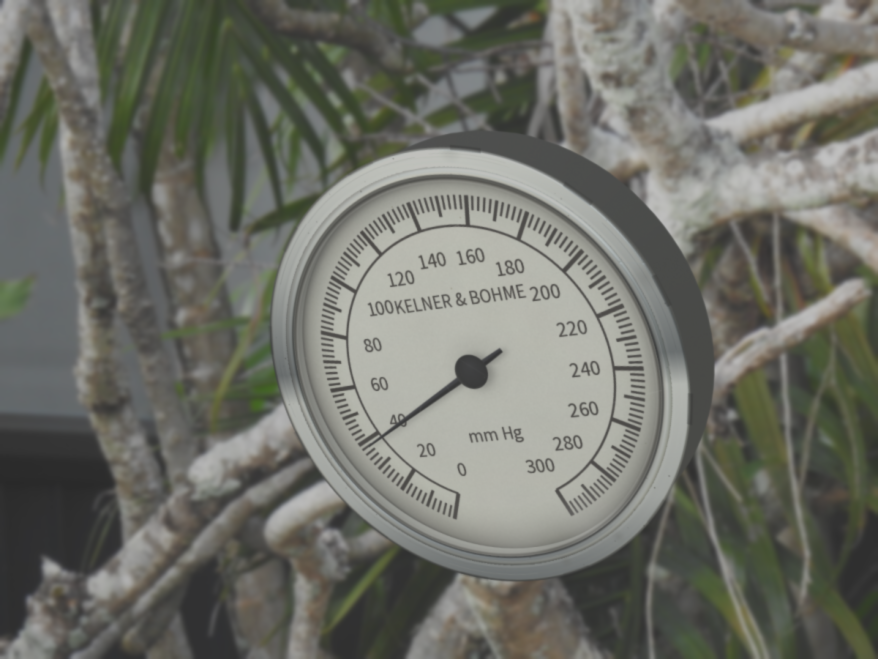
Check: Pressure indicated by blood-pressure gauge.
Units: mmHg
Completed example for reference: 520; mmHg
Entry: 38; mmHg
